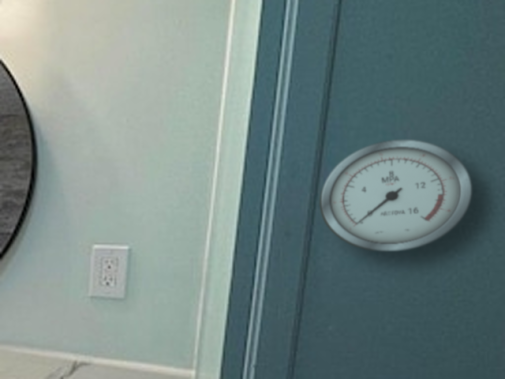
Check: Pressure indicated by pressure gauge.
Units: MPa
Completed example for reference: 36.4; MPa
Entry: 0; MPa
